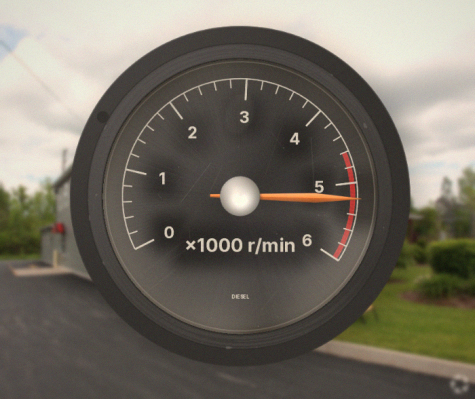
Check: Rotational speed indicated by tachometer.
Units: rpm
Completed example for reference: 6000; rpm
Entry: 5200; rpm
